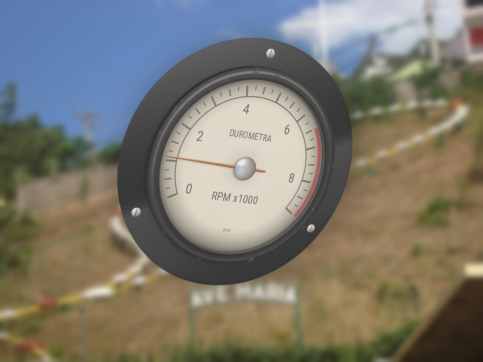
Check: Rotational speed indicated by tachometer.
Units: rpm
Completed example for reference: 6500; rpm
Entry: 1125; rpm
